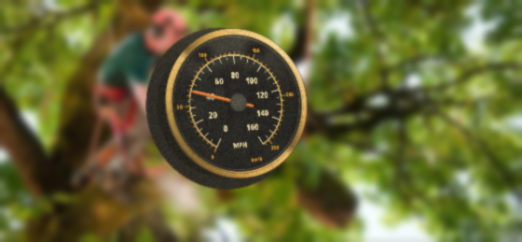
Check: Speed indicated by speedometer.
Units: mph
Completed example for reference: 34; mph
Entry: 40; mph
